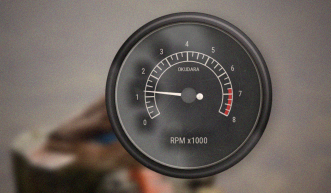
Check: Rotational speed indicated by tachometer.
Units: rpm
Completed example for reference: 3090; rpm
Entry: 1250; rpm
